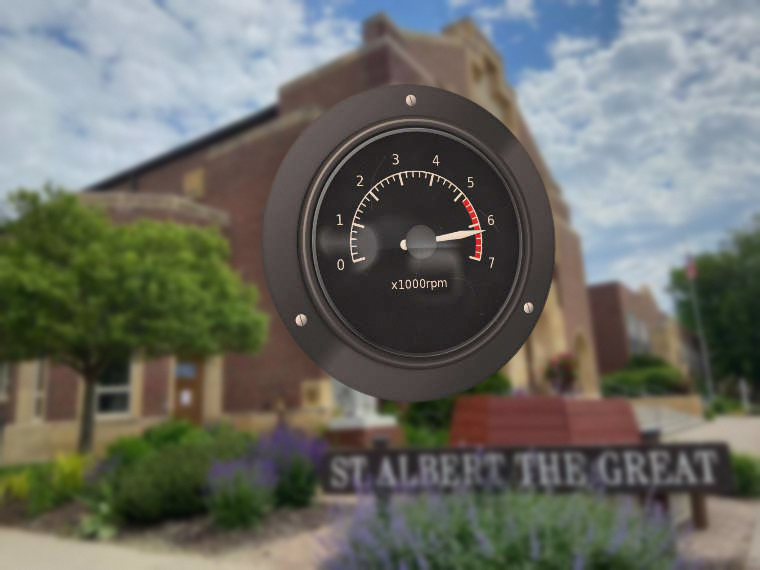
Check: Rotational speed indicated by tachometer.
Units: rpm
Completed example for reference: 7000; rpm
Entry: 6200; rpm
